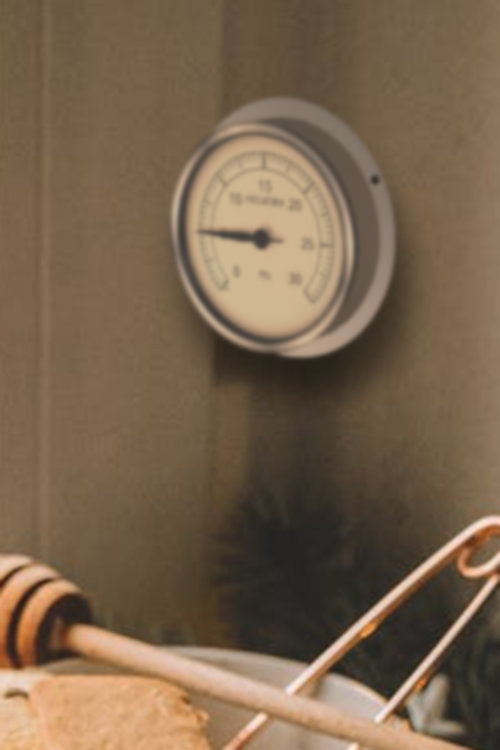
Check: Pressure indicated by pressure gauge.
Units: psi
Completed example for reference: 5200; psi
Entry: 5; psi
